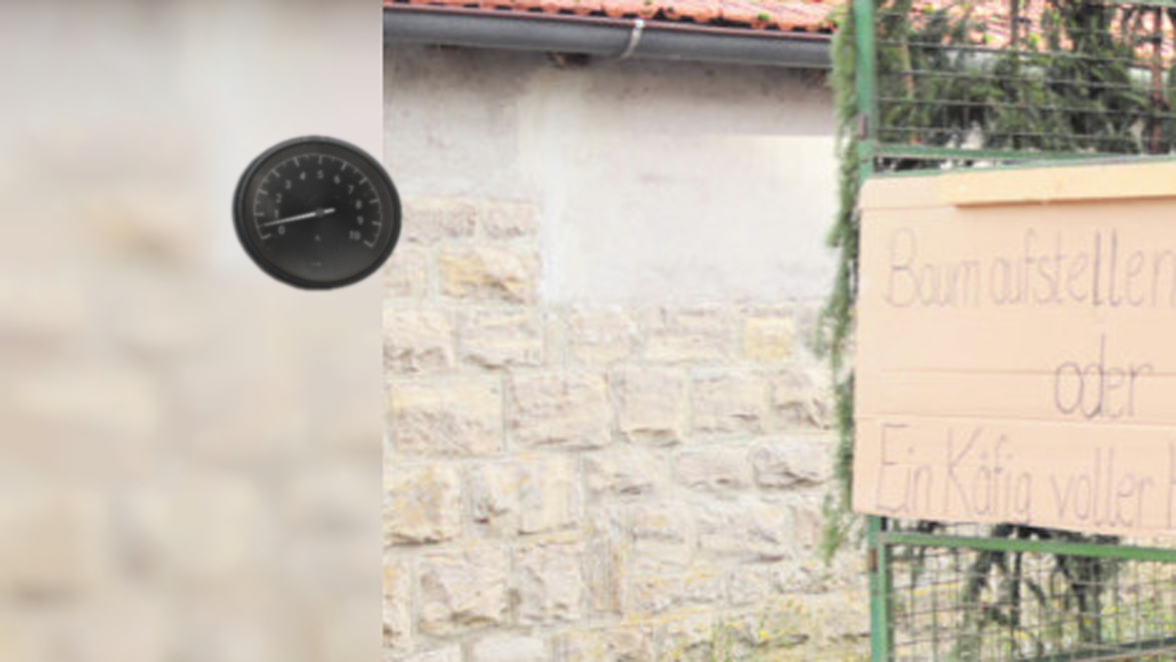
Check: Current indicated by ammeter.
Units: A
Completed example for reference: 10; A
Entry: 0.5; A
